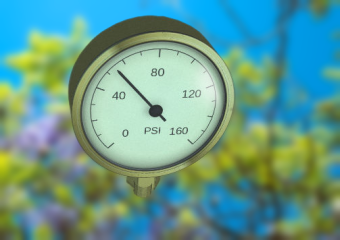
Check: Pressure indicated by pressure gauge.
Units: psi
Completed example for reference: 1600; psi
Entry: 55; psi
